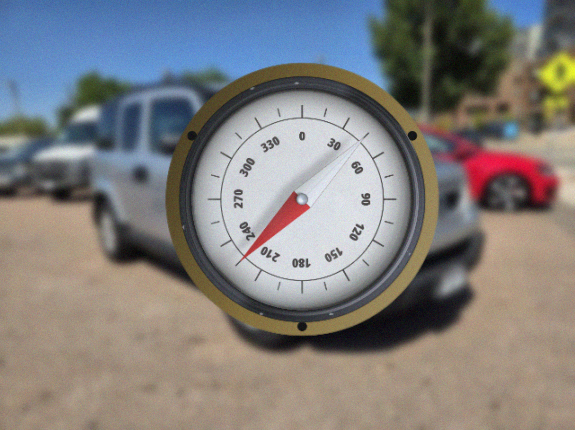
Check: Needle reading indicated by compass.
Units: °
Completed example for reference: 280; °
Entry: 225; °
